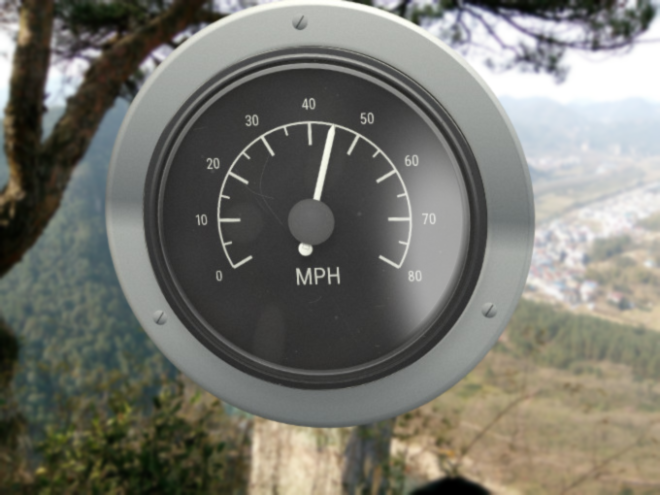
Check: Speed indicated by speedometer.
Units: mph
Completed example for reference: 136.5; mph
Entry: 45; mph
